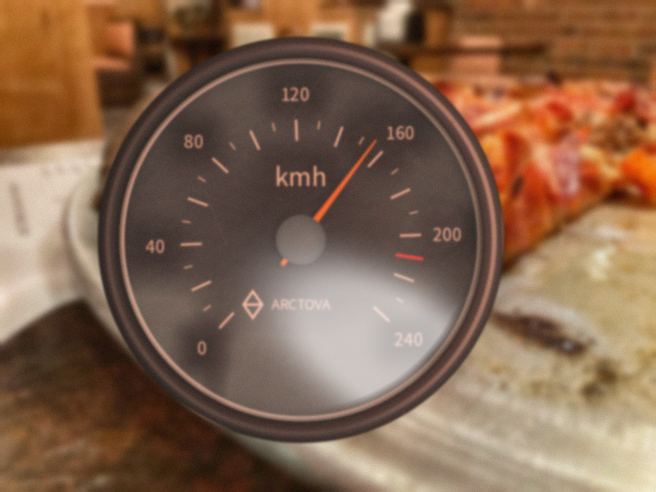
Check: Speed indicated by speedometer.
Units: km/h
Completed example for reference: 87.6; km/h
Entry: 155; km/h
